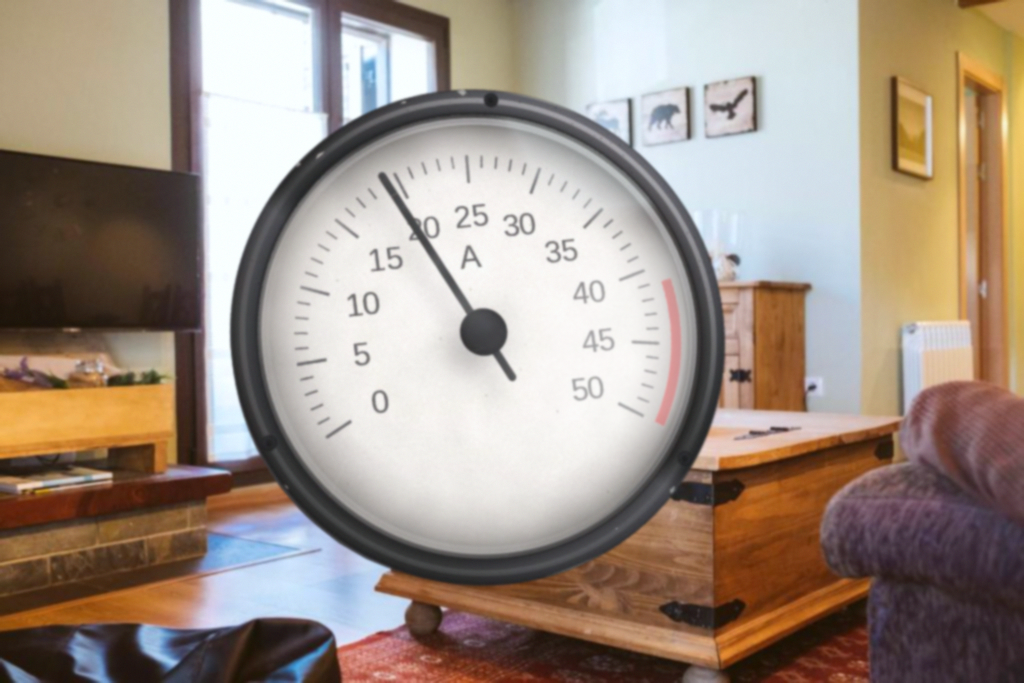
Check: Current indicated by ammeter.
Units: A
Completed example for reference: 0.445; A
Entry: 19; A
